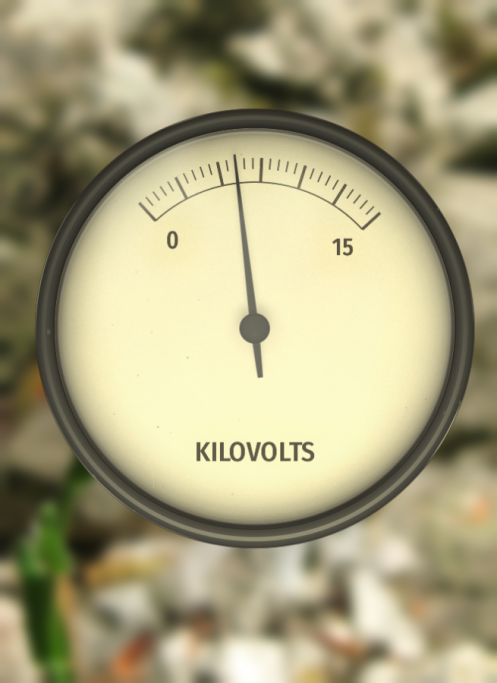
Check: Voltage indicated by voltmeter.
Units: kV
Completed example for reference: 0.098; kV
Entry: 6; kV
